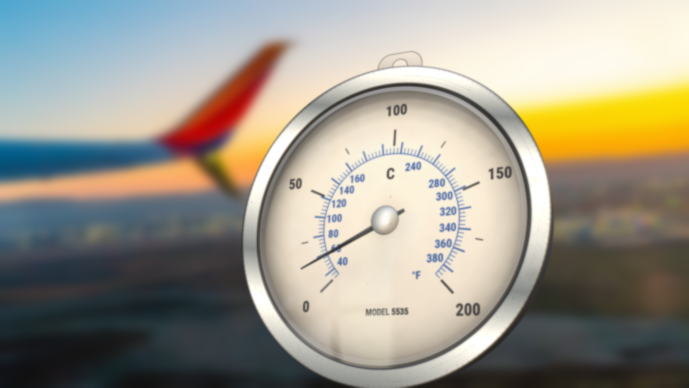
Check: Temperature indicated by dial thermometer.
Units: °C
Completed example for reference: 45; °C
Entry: 12.5; °C
